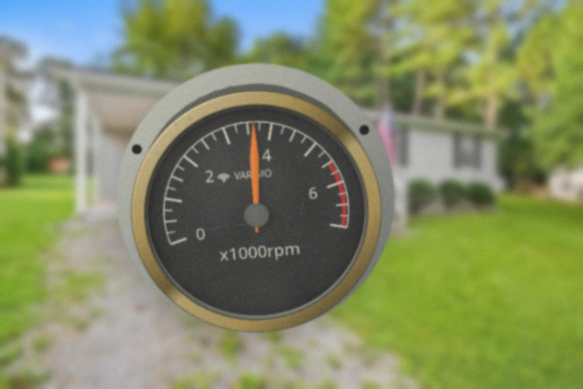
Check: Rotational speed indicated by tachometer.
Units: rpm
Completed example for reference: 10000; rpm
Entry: 3625; rpm
